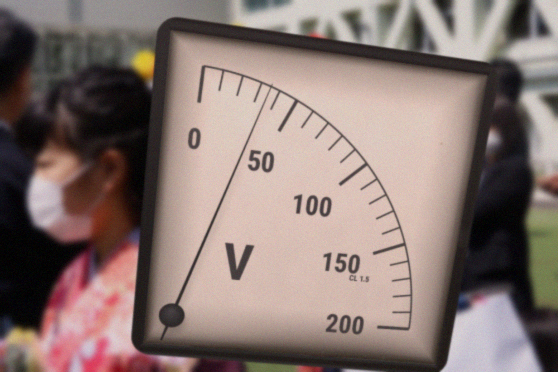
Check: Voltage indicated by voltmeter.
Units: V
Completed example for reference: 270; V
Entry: 35; V
